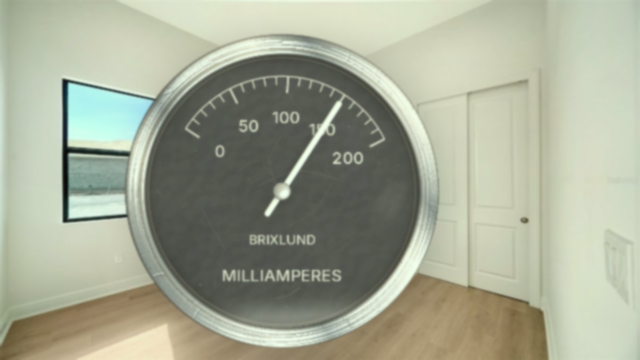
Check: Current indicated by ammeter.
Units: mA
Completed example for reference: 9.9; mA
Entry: 150; mA
